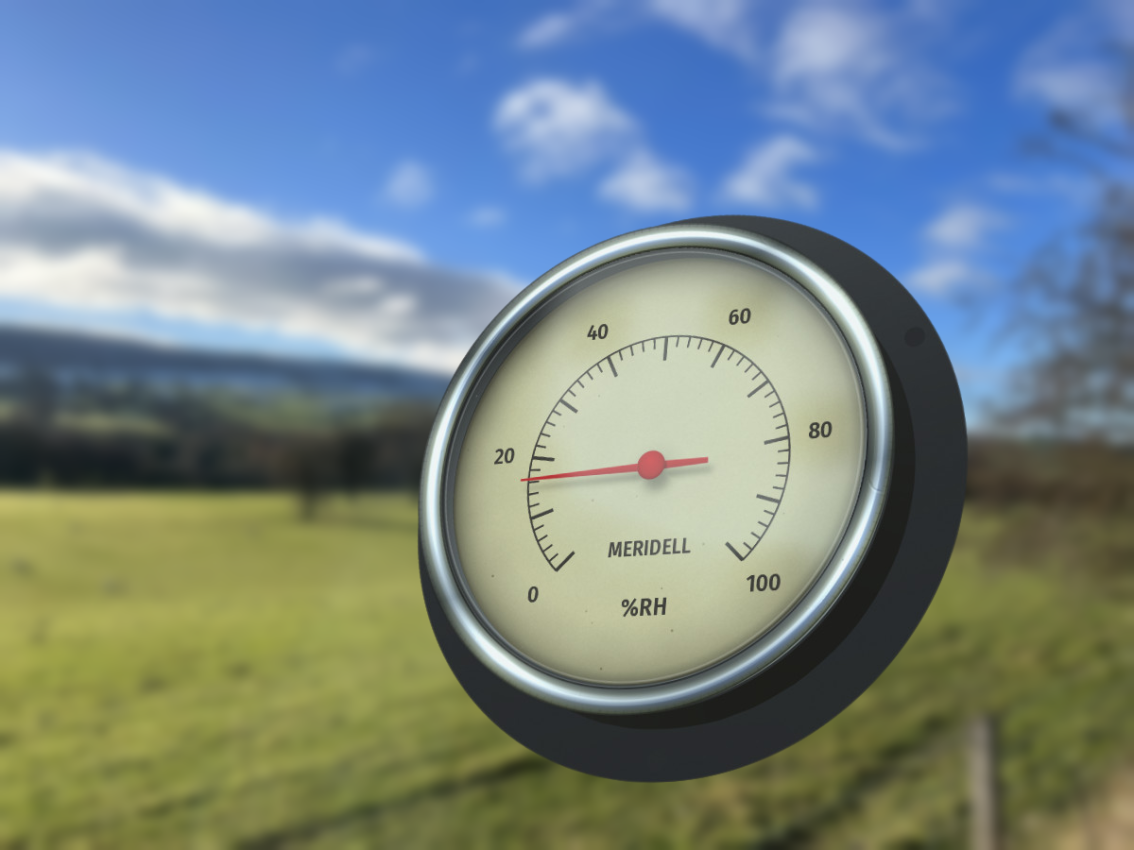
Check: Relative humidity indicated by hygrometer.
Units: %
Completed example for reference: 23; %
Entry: 16; %
